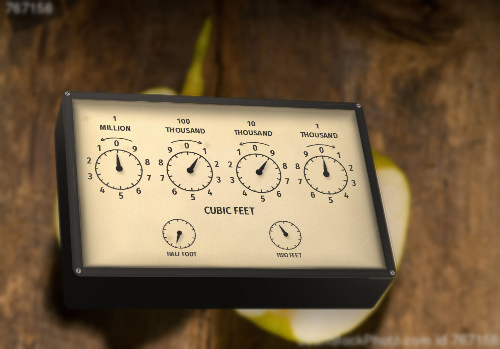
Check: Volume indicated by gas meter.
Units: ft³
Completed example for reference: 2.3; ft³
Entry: 9000; ft³
